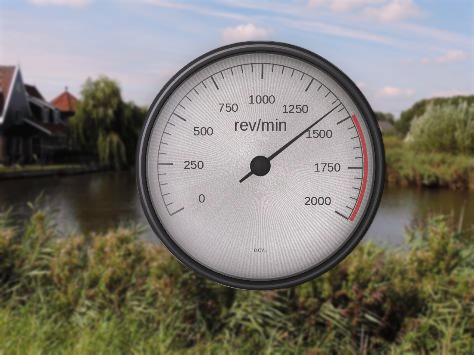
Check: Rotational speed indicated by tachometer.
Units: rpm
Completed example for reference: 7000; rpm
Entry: 1425; rpm
